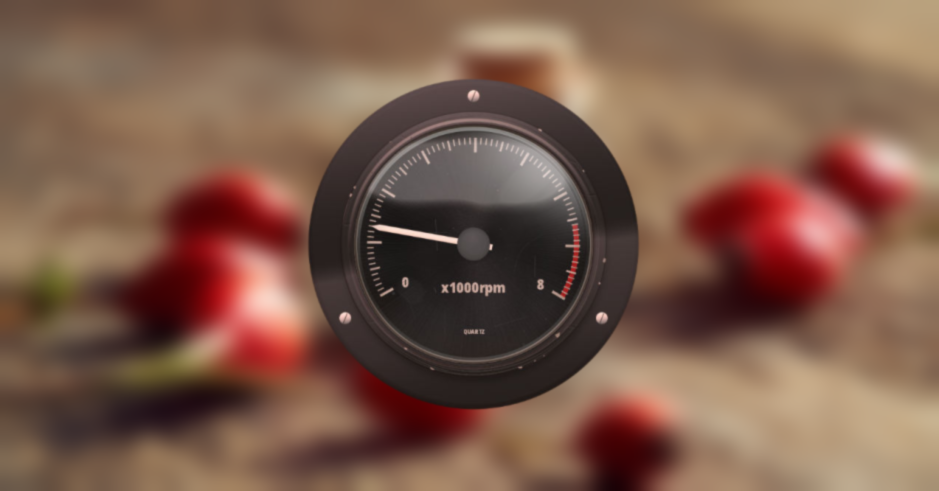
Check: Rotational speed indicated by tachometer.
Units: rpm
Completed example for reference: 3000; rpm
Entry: 1300; rpm
